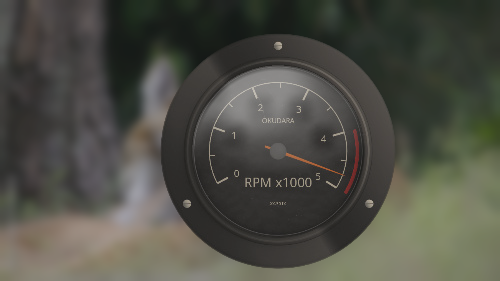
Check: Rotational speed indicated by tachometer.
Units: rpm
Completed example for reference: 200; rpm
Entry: 4750; rpm
